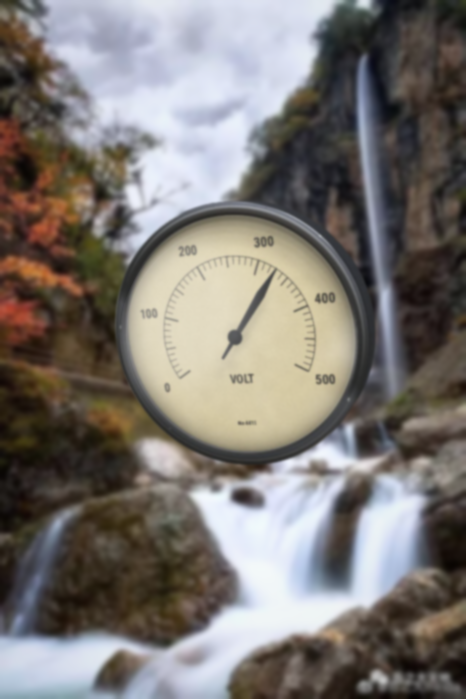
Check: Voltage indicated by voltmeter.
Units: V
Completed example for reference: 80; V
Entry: 330; V
